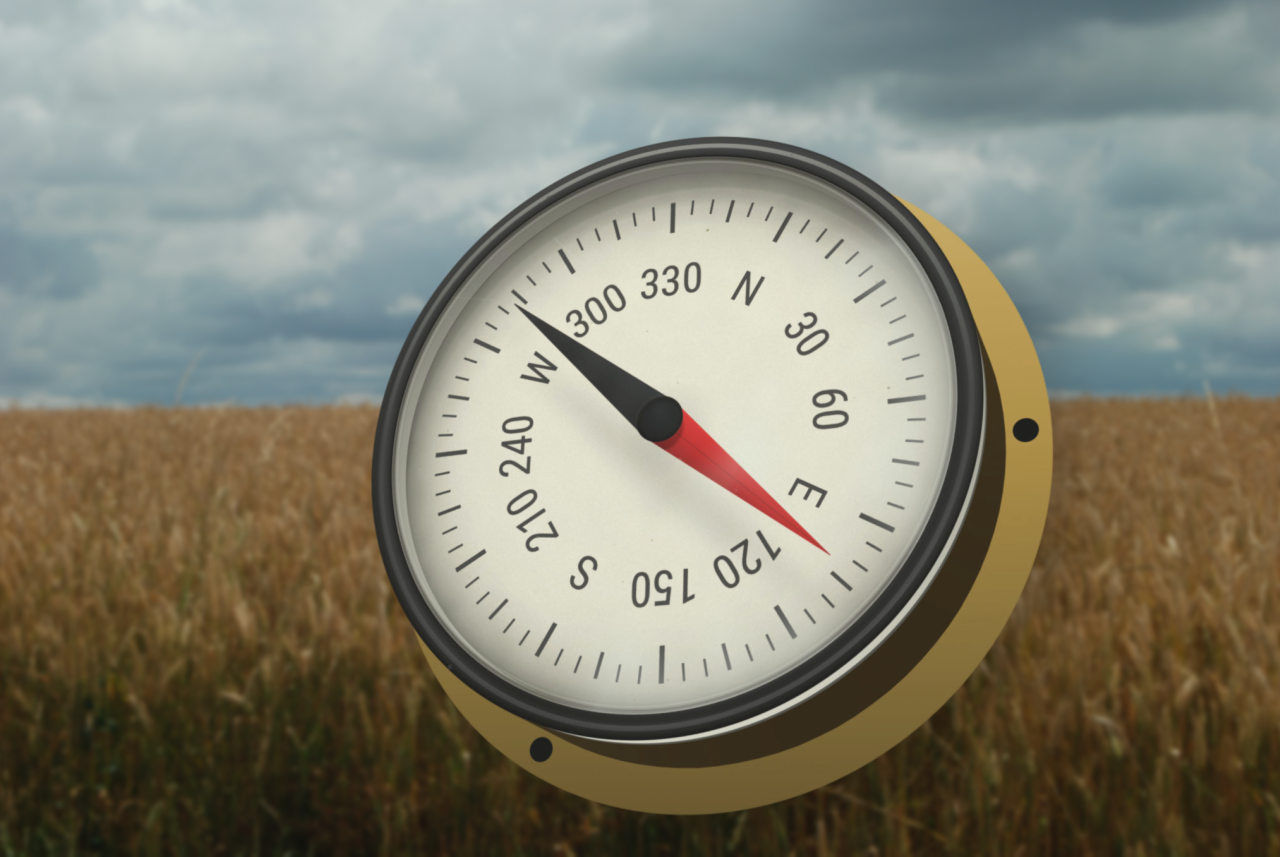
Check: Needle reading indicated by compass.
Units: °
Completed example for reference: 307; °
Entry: 102.5; °
